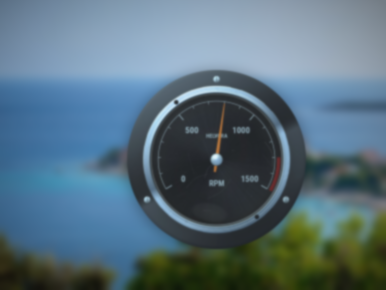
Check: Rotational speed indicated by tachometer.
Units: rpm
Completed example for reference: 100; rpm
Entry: 800; rpm
